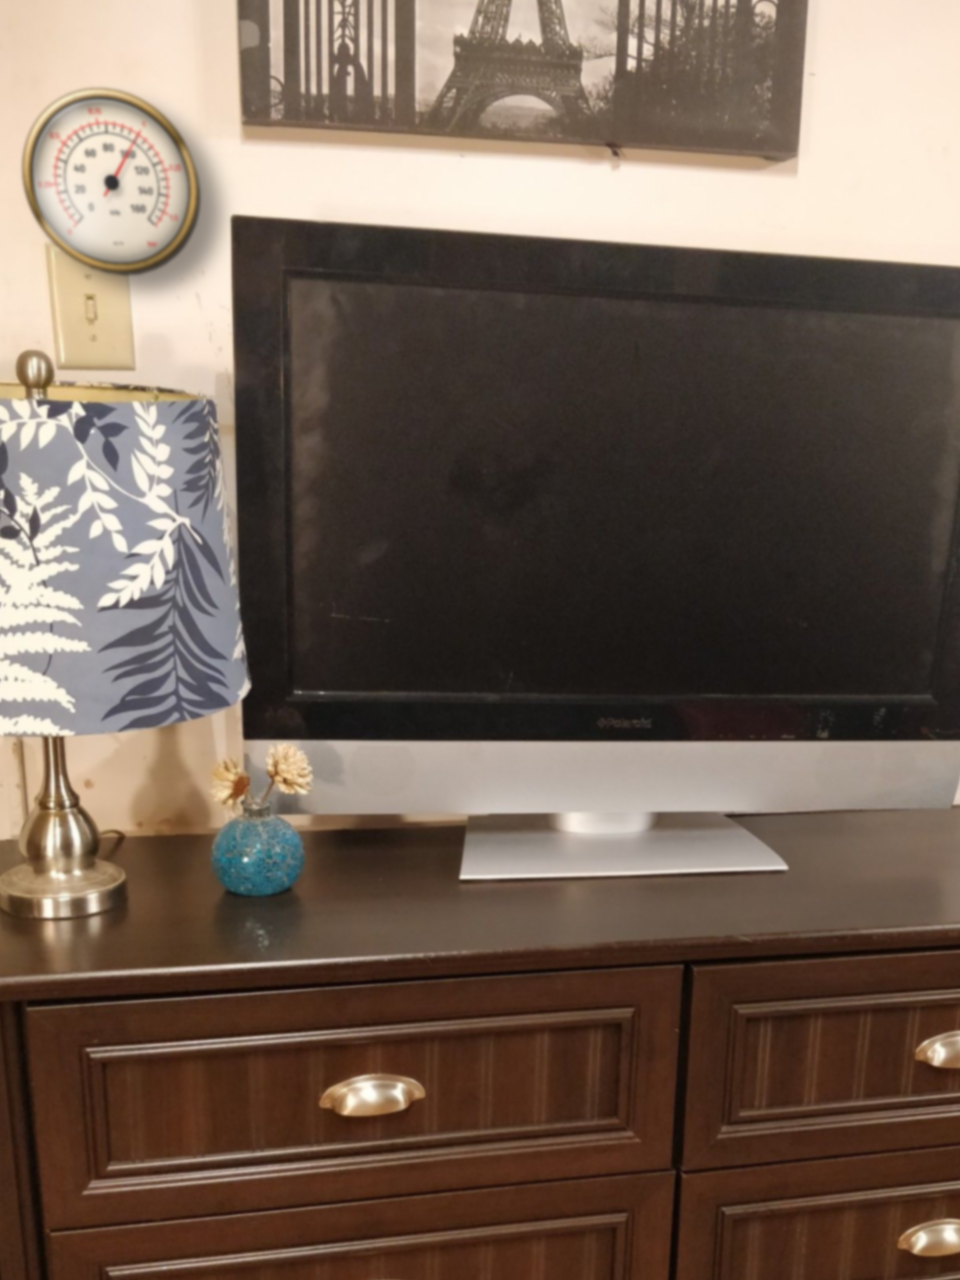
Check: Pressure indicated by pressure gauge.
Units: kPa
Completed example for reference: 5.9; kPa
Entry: 100; kPa
